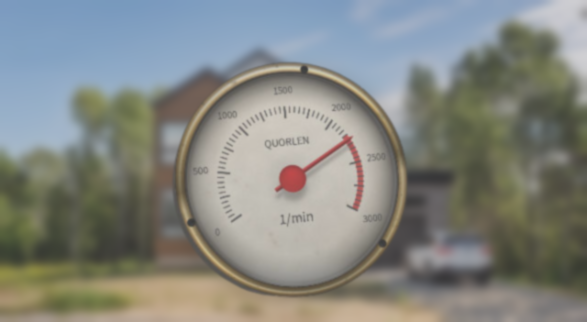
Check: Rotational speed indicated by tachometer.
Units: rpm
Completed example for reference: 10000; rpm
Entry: 2250; rpm
